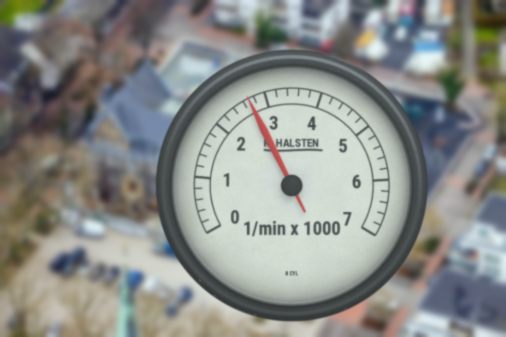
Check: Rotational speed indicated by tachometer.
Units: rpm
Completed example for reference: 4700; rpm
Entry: 2700; rpm
